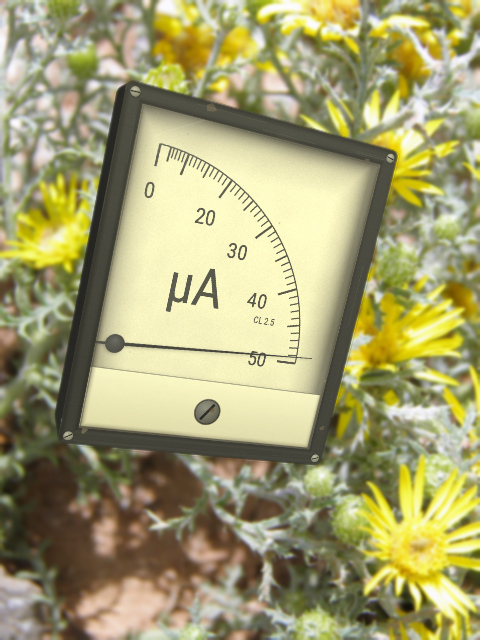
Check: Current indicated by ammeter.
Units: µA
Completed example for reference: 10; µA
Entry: 49; µA
